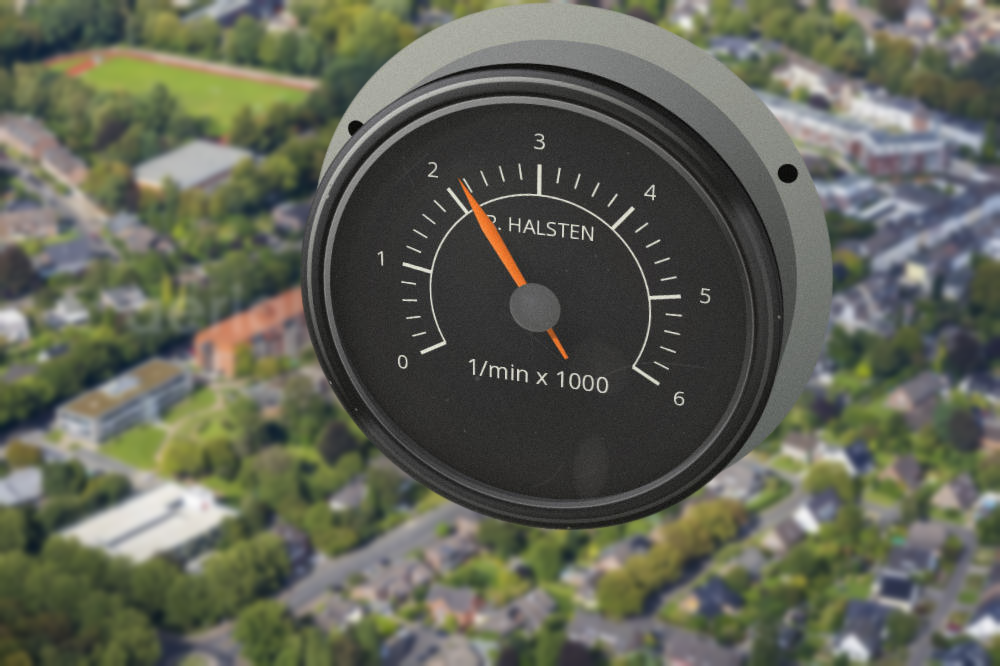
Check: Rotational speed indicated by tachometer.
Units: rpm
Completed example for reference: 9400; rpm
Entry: 2200; rpm
